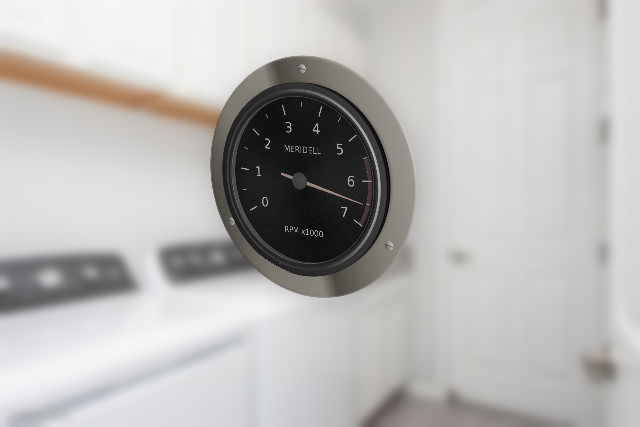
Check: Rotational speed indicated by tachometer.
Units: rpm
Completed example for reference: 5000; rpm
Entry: 6500; rpm
